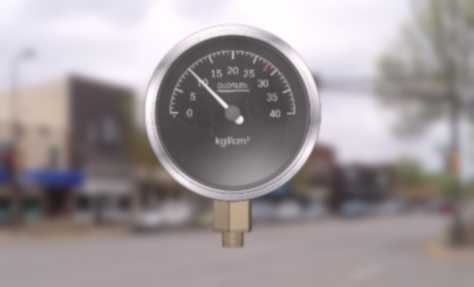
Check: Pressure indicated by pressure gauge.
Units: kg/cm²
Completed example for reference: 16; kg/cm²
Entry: 10; kg/cm²
